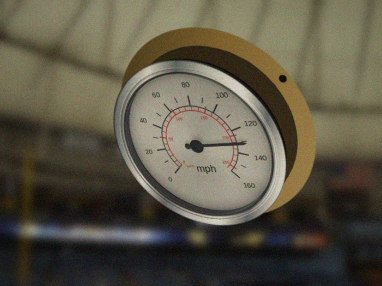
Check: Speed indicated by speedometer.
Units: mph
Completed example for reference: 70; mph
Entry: 130; mph
